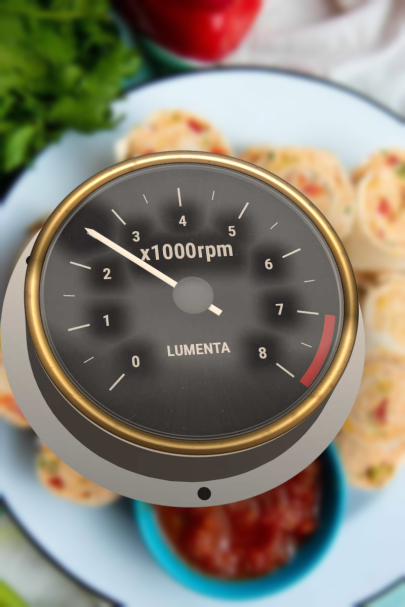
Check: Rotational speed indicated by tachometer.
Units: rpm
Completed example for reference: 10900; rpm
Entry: 2500; rpm
